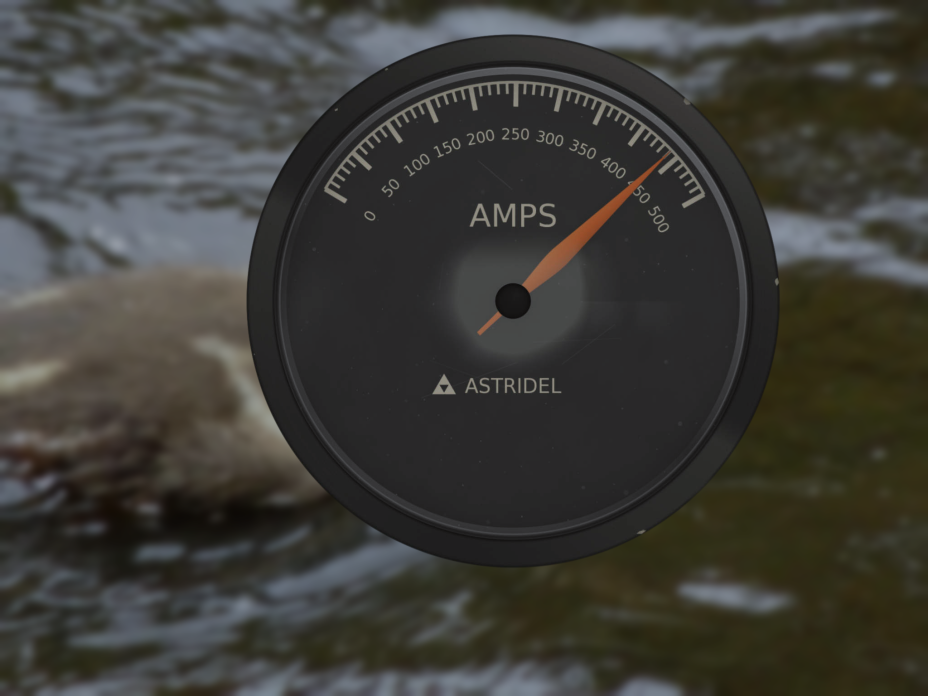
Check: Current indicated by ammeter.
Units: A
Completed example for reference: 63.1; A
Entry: 440; A
